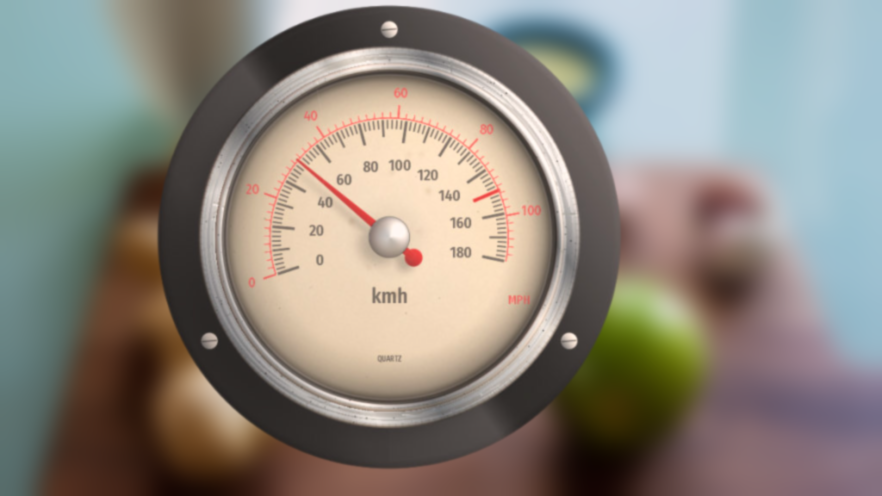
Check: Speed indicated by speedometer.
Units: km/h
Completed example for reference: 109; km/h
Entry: 50; km/h
